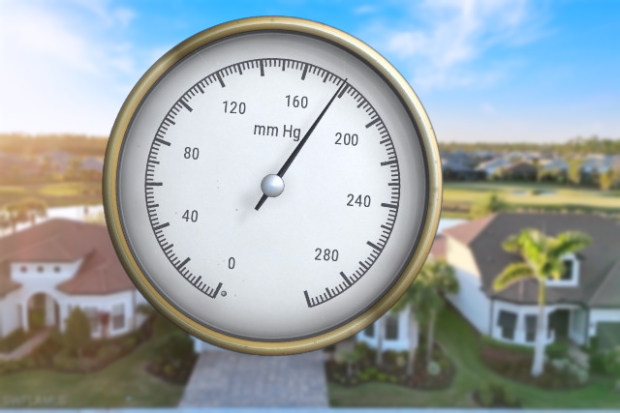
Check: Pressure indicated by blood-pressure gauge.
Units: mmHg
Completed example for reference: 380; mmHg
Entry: 178; mmHg
